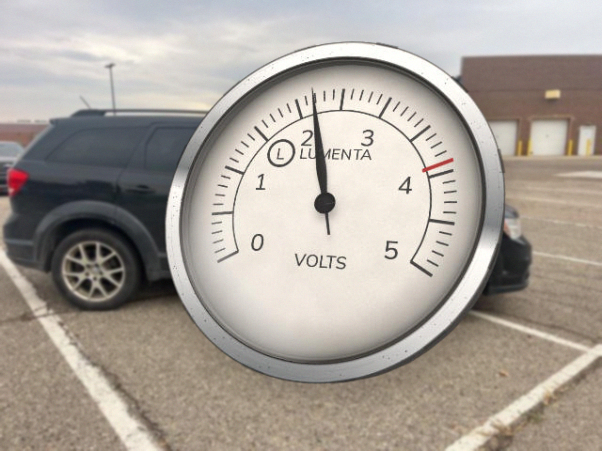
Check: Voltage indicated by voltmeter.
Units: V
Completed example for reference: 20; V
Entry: 2.2; V
